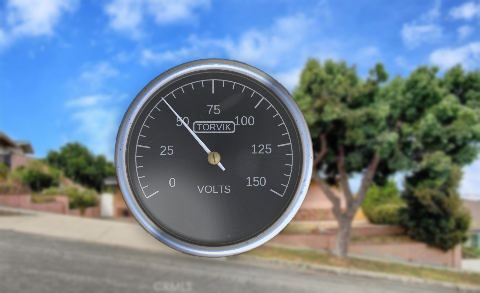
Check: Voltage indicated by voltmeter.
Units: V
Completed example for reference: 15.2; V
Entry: 50; V
